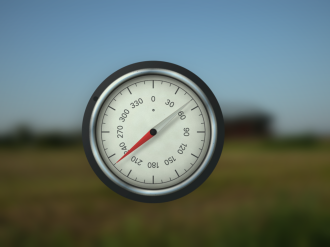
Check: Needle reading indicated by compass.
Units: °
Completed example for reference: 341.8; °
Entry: 230; °
